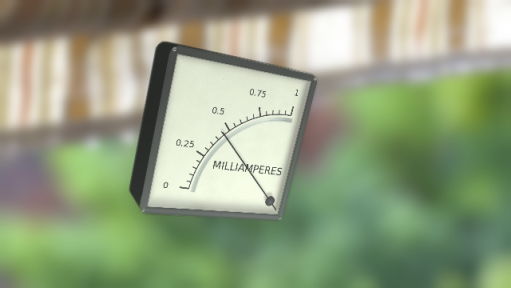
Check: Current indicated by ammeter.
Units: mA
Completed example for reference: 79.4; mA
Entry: 0.45; mA
